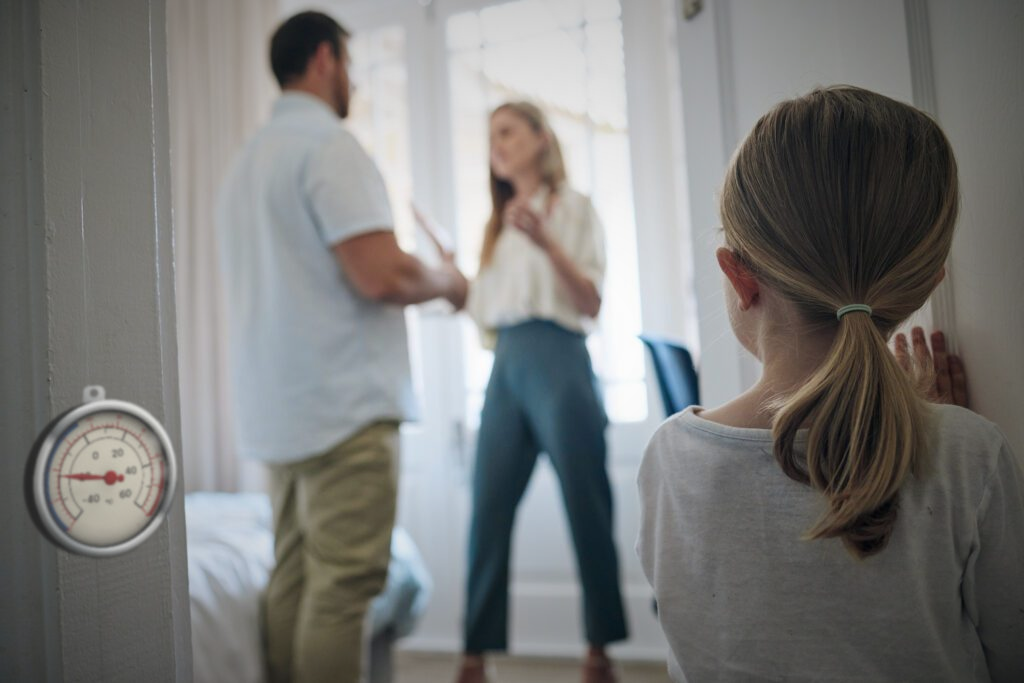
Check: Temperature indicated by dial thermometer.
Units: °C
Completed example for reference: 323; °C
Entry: -20; °C
